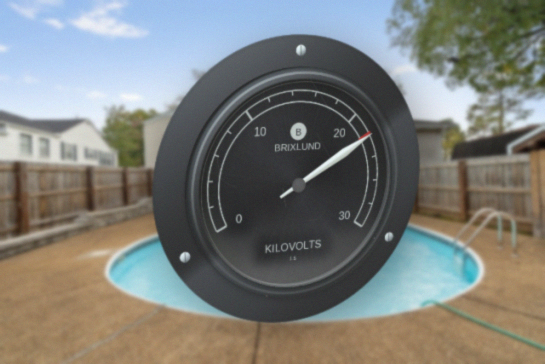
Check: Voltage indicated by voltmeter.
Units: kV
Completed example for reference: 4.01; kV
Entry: 22; kV
